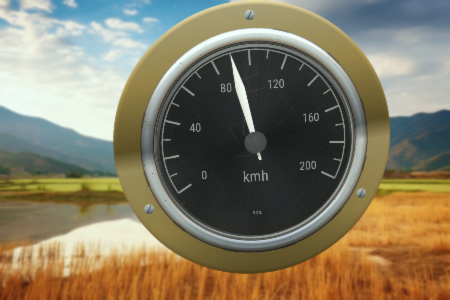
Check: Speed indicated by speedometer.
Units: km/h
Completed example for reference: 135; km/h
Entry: 90; km/h
